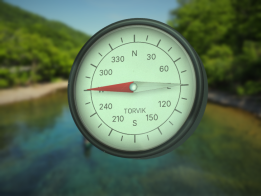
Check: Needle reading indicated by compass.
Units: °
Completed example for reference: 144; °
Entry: 270; °
